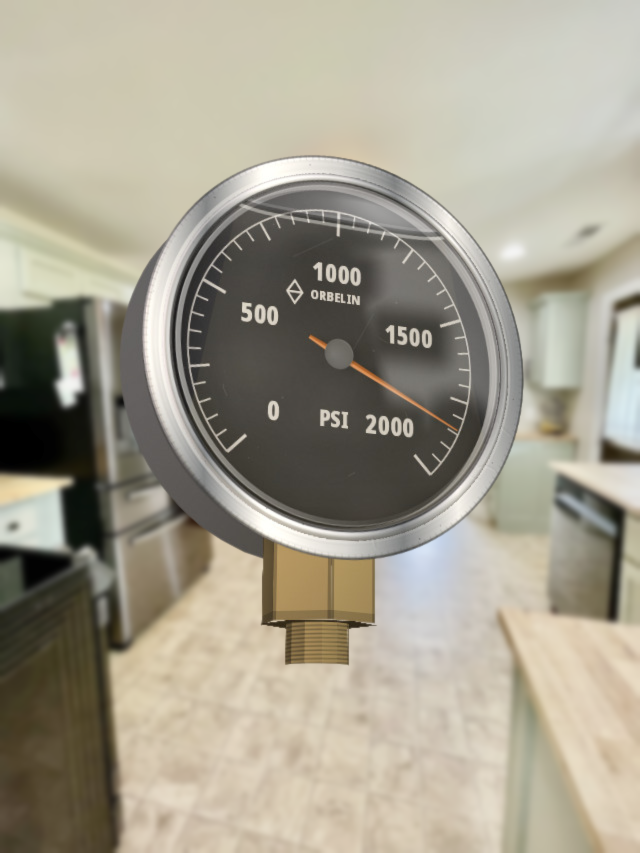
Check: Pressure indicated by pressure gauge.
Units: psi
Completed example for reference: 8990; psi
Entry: 1850; psi
